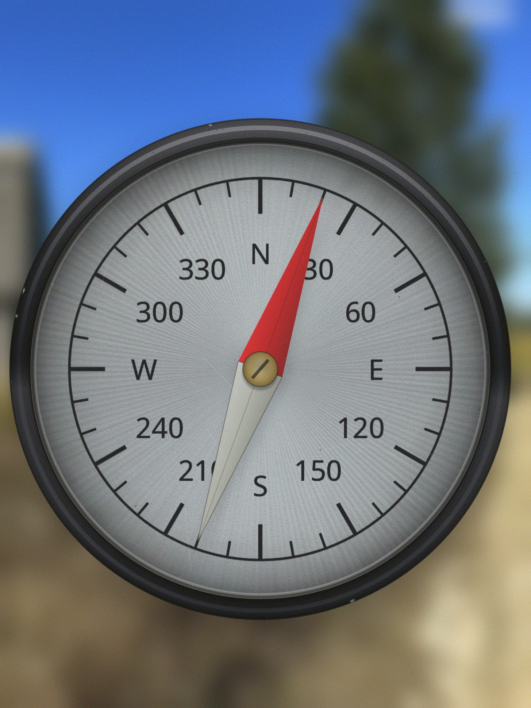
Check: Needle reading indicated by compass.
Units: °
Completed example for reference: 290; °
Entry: 20; °
